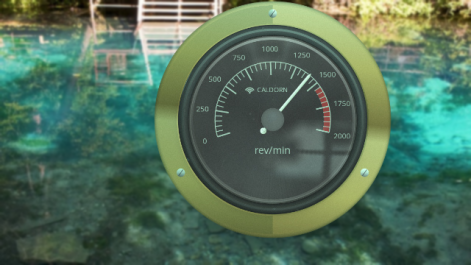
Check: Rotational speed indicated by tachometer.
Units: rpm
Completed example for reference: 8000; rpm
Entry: 1400; rpm
